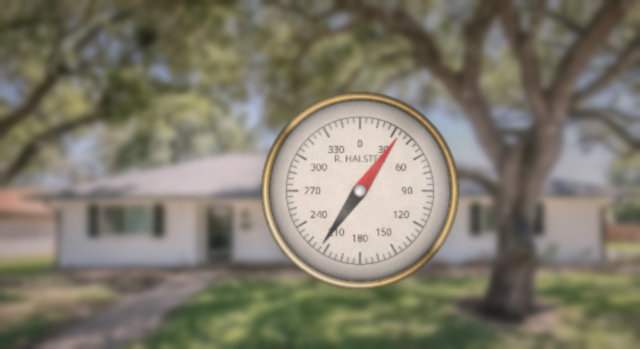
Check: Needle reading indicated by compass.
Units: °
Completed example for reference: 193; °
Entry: 35; °
